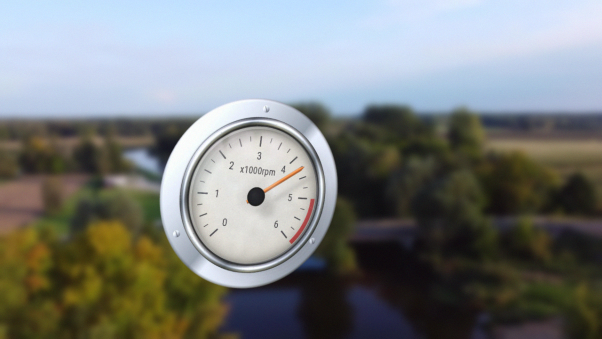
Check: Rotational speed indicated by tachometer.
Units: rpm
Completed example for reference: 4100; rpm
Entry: 4250; rpm
